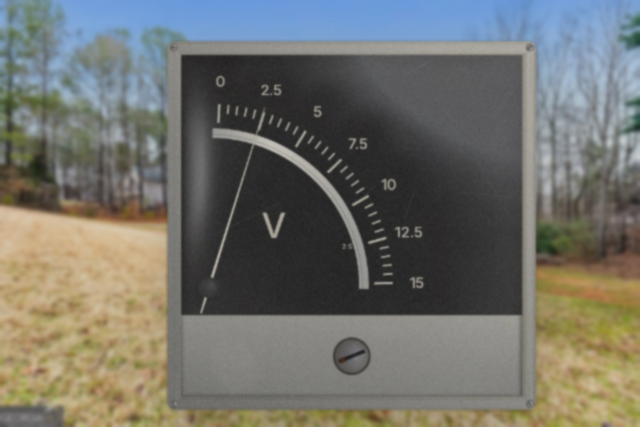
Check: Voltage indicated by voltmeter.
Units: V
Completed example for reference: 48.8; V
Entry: 2.5; V
